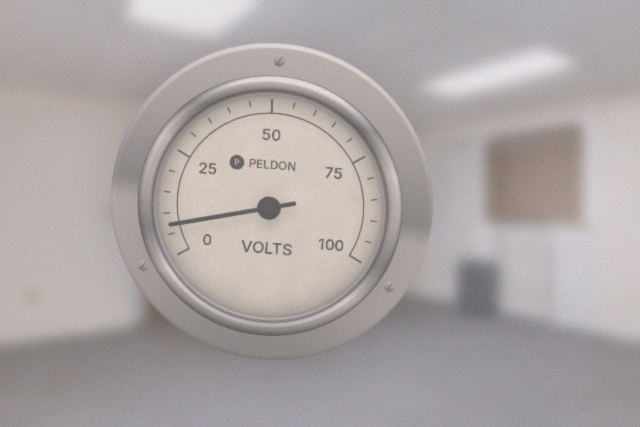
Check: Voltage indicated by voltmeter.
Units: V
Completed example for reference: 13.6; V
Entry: 7.5; V
